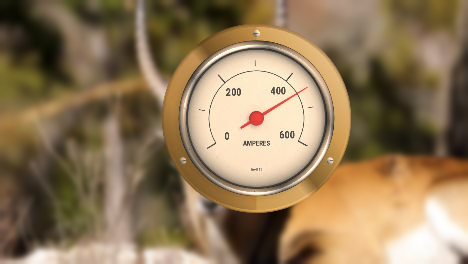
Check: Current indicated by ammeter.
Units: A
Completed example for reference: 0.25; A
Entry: 450; A
